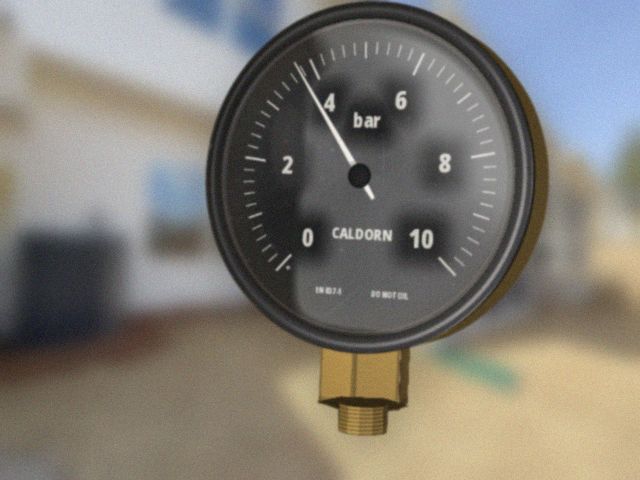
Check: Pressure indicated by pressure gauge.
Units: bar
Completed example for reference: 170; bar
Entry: 3.8; bar
